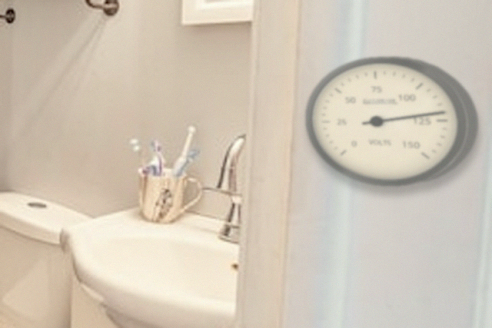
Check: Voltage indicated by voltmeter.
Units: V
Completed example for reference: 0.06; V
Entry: 120; V
